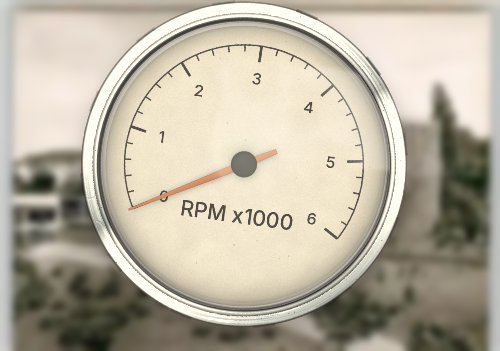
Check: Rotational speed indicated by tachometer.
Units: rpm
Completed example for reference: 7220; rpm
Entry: 0; rpm
